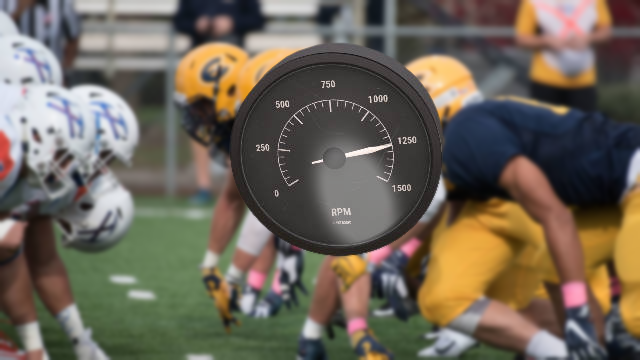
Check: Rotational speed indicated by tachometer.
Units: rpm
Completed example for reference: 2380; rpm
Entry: 1250; rpm
